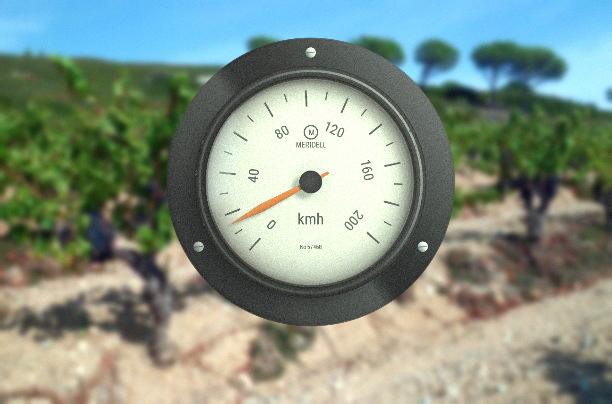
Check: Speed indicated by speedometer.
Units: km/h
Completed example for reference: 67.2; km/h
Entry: 15; km/h
